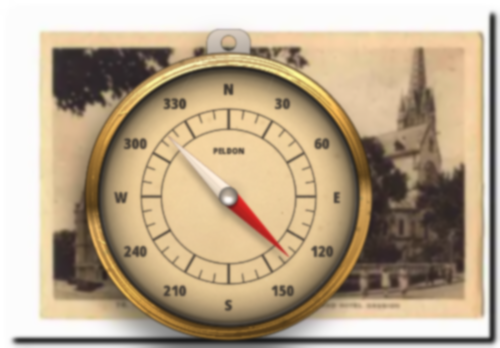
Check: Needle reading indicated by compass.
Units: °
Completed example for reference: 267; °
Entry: 135; °
